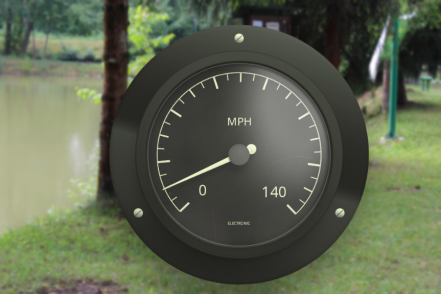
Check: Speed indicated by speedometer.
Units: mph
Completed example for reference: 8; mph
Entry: 10; mph
